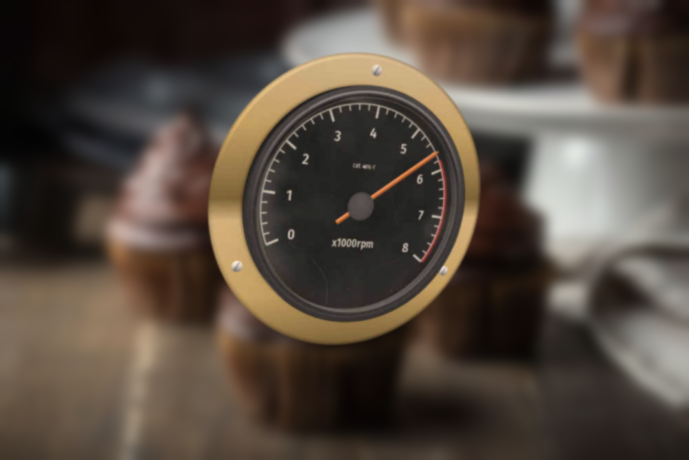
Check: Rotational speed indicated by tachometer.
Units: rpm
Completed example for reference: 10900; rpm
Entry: 5600; rpm
